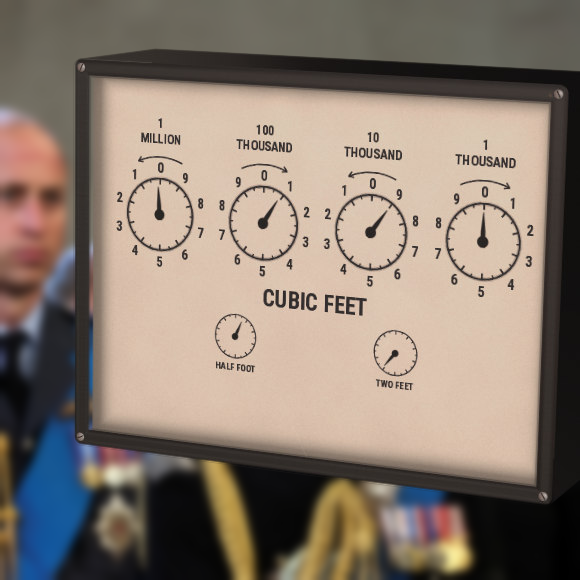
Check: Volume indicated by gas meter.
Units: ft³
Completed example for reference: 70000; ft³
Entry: 9000; ft³
